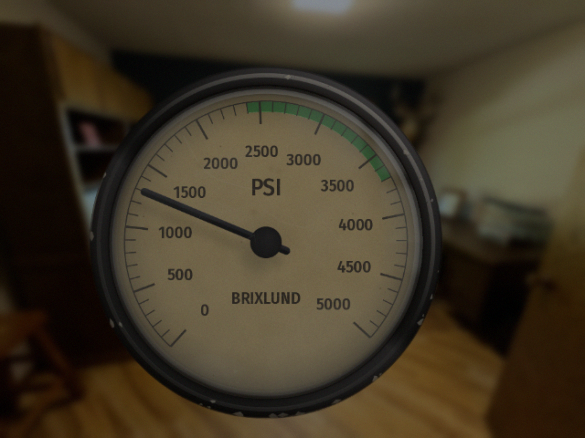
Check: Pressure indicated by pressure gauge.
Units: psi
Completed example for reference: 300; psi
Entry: 1300; psi
